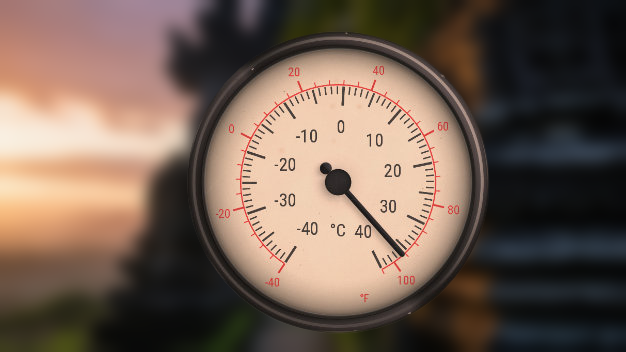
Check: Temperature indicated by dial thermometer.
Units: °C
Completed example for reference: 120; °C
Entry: 36; °C
